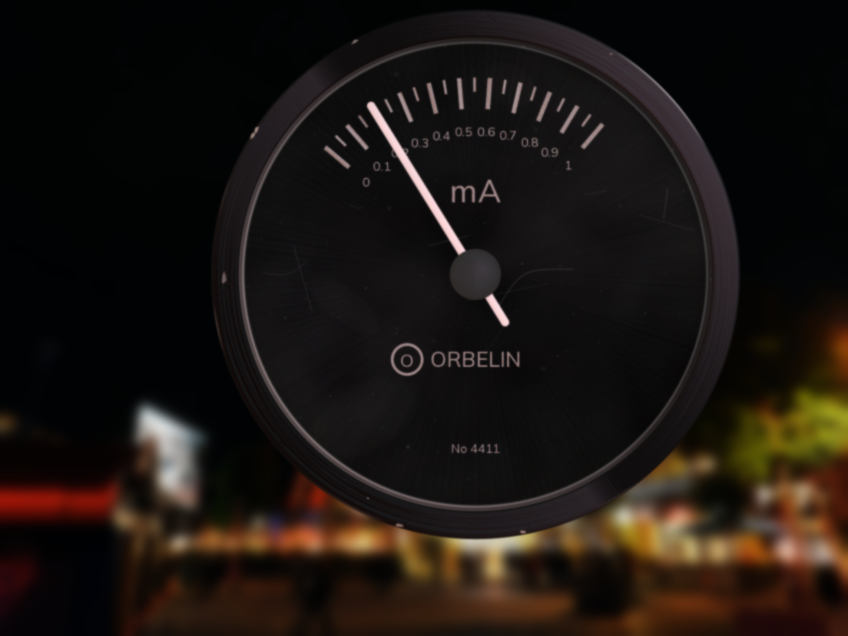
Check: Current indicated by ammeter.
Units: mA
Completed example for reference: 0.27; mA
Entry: 0.2; mA
